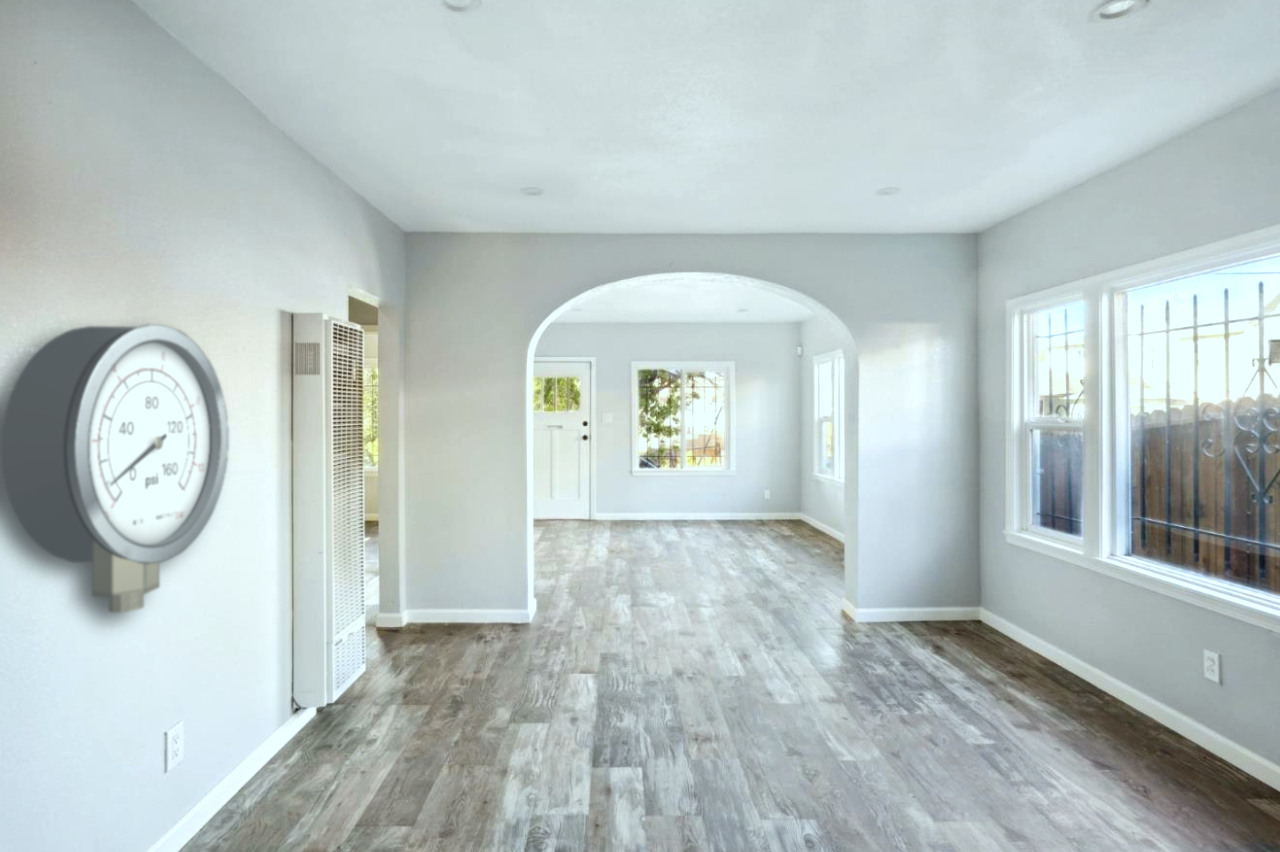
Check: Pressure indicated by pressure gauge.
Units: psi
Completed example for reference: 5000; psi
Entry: 10; psi
